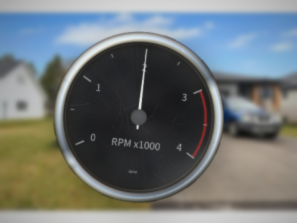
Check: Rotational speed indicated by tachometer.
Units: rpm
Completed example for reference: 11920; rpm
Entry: 2000; rpm
